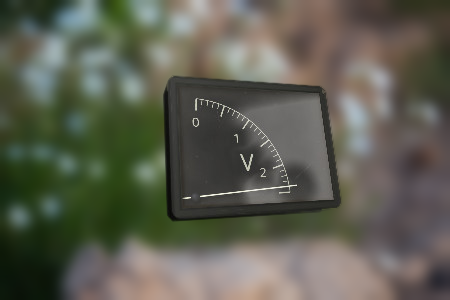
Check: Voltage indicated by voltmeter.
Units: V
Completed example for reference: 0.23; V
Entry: 2.4; V
